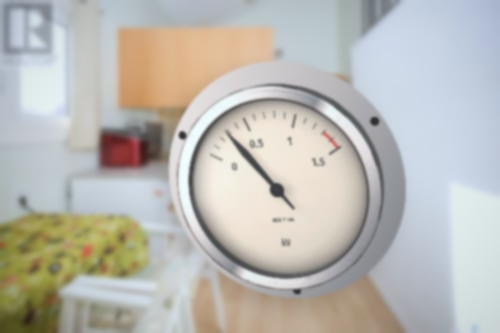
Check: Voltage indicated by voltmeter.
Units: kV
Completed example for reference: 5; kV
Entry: 0.3; kV
